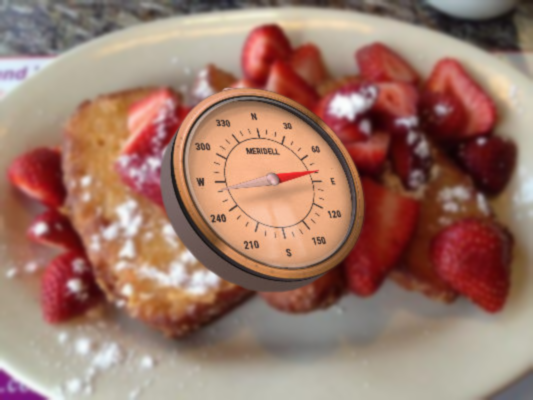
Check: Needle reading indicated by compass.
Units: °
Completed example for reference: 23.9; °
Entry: 80; °
